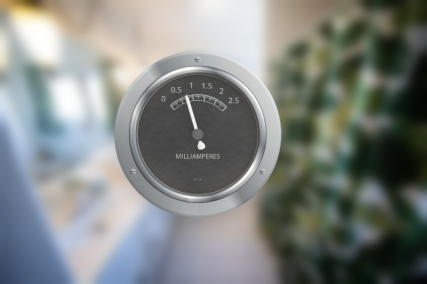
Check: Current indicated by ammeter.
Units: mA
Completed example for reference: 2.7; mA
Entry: 0.75; mA
